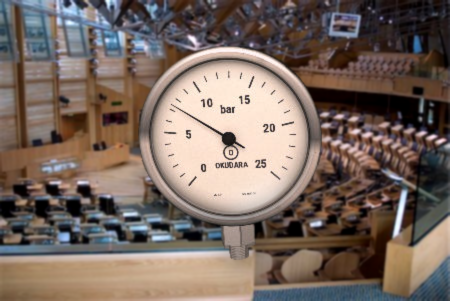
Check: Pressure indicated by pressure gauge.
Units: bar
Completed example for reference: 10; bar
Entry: 7.5; bar
